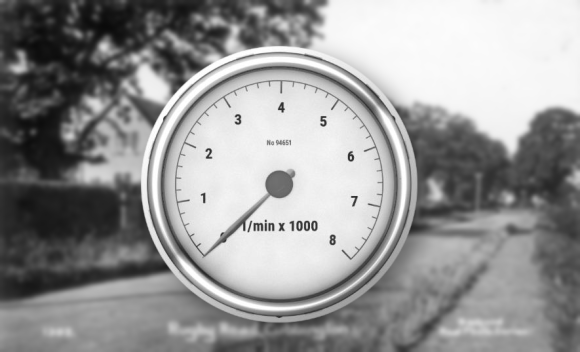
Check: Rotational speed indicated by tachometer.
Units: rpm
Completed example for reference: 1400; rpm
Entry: 0; rpm
